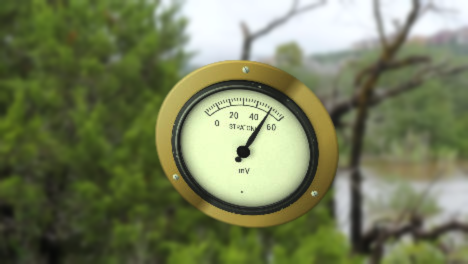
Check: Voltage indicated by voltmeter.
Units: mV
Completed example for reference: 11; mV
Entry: 50; mV
